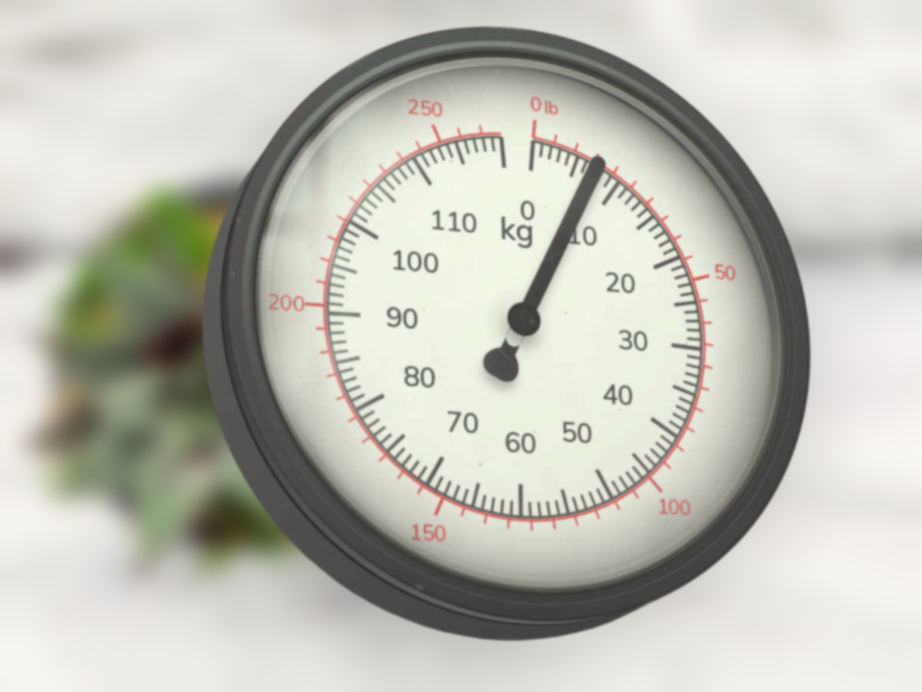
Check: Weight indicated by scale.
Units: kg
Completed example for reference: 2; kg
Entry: 7; kg
